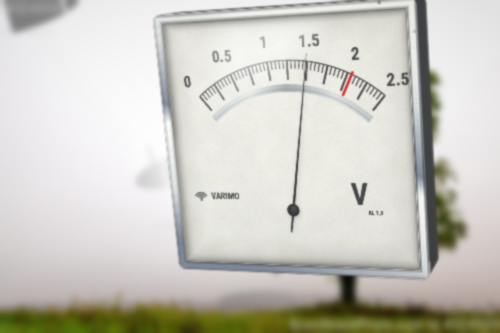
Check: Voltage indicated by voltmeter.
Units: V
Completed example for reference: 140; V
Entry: 1.5; V
